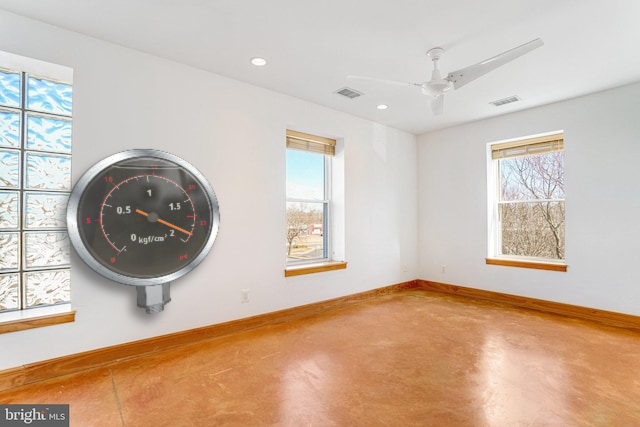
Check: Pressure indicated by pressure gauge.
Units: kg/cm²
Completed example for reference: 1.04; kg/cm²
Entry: 1.9; kg/cm²
